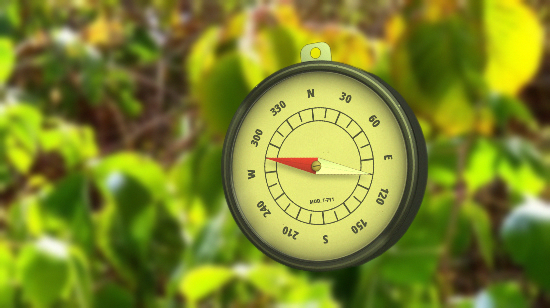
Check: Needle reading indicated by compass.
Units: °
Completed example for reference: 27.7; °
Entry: 285; °
